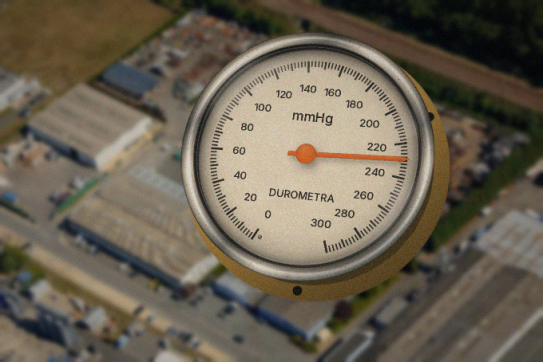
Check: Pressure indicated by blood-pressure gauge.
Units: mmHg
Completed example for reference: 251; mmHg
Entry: 230; mmHg
